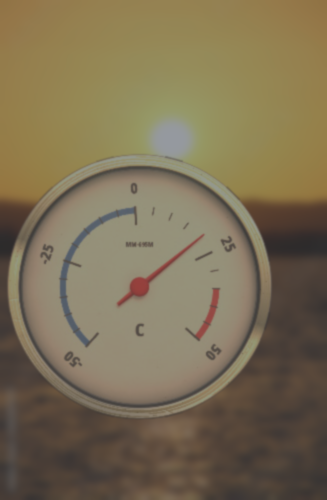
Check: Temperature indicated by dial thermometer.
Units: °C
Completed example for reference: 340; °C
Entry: 20; °C
